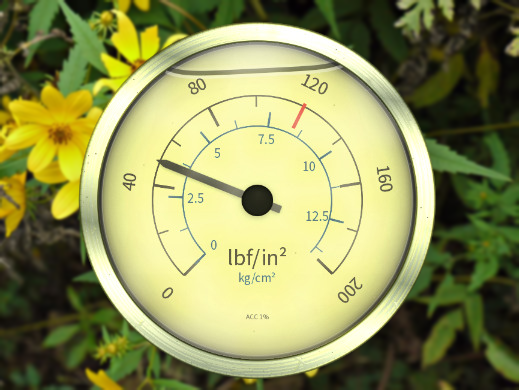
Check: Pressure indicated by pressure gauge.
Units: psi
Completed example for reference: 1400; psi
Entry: 50; psi
